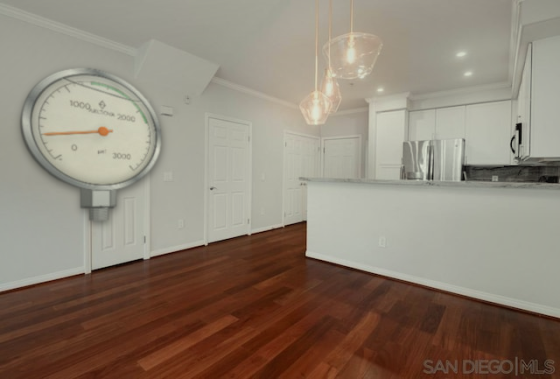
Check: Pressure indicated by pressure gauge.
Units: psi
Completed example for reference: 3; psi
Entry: 300; psi
